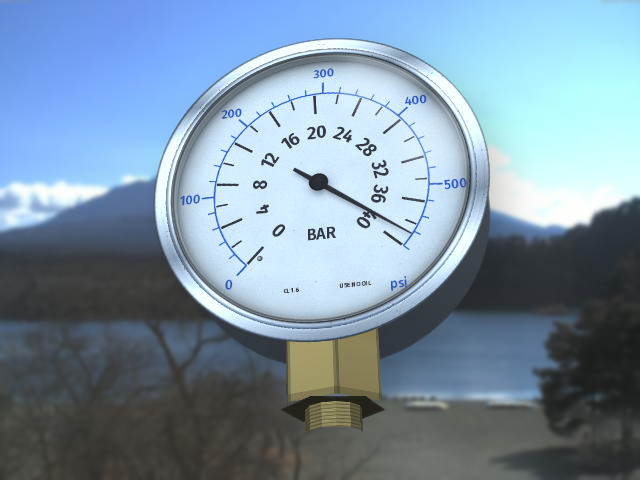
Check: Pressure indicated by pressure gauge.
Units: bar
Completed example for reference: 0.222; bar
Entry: 39; bar
